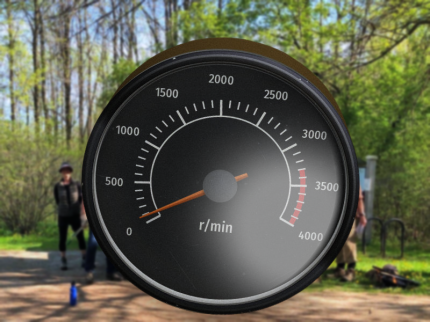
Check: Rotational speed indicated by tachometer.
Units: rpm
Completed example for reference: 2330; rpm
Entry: 100; rpm
